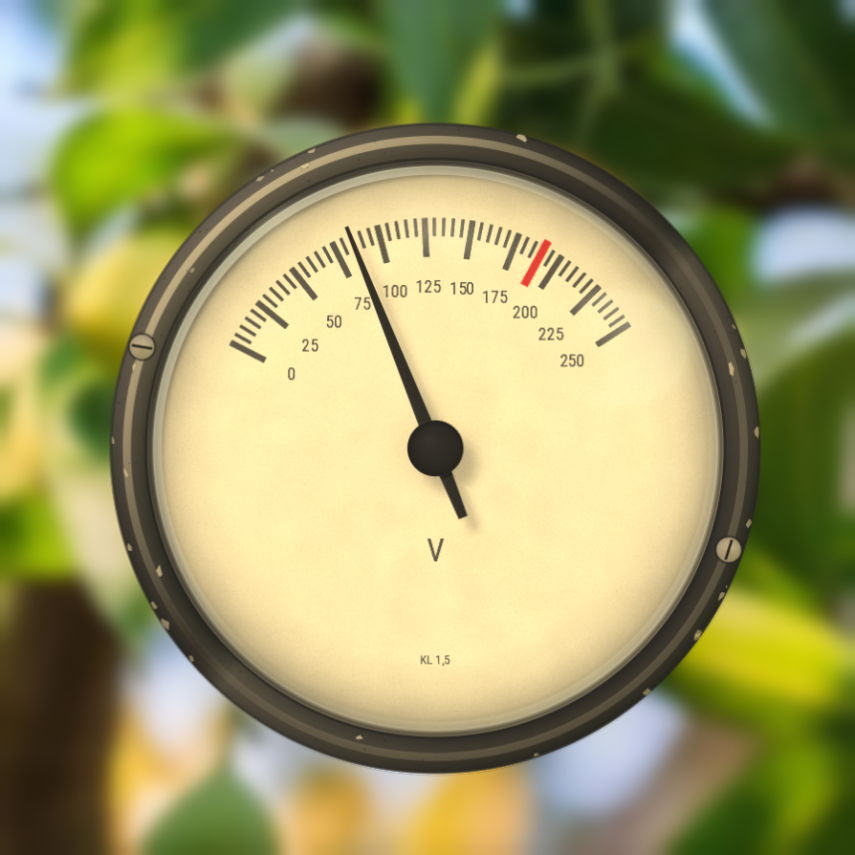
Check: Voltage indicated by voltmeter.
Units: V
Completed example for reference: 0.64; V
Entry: 85; V
